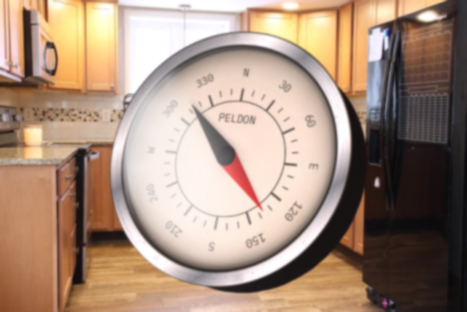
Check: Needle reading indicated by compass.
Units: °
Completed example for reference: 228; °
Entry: 135; °
